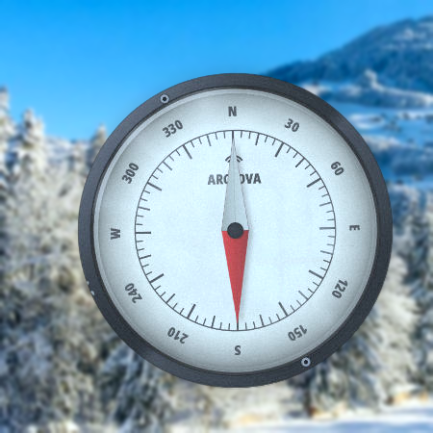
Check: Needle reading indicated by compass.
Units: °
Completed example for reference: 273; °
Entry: 180; °
